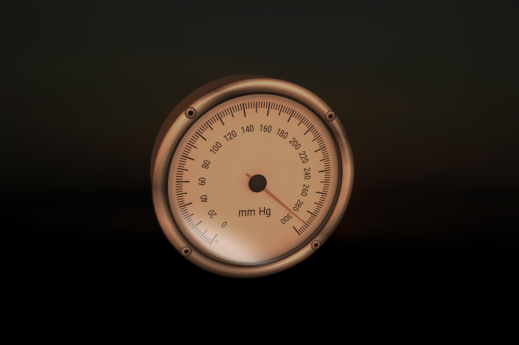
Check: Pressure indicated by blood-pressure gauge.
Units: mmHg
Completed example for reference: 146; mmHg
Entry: 290; mmHg
